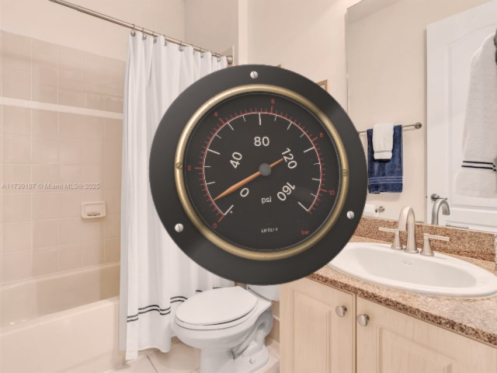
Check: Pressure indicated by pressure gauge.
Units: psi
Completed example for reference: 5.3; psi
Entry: 10; psi
